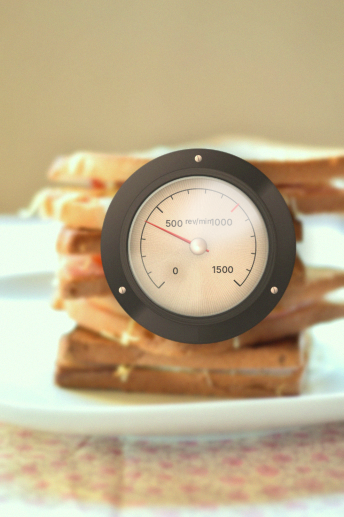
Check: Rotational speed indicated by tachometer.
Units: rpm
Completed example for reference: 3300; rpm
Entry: 400; rpm
